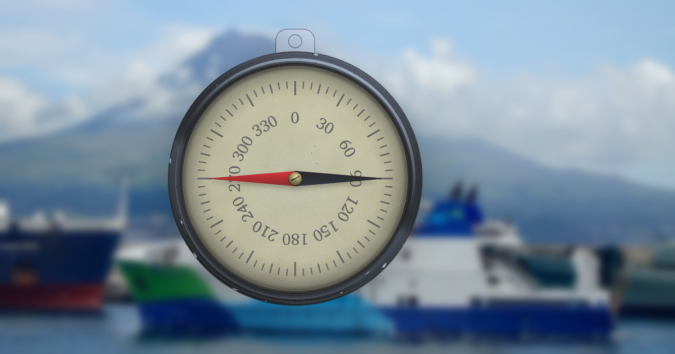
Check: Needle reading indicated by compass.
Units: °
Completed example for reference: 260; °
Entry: 270; °
